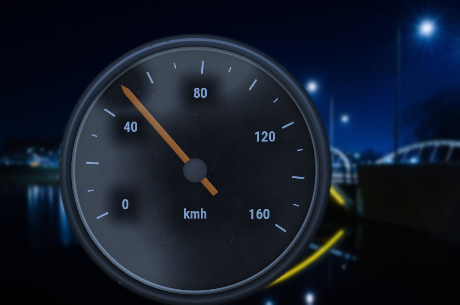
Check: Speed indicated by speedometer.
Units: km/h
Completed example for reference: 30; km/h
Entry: 50; km/h
